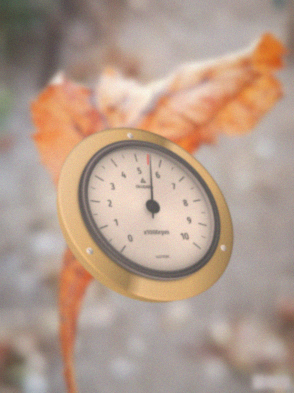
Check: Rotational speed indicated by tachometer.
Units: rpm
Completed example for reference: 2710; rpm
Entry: 5500; rpm
